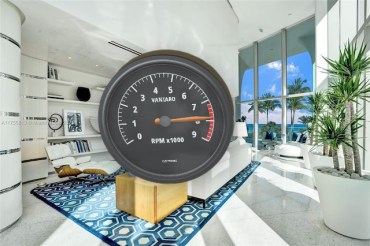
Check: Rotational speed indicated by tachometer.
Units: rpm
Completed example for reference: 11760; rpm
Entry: 7800; rpm
